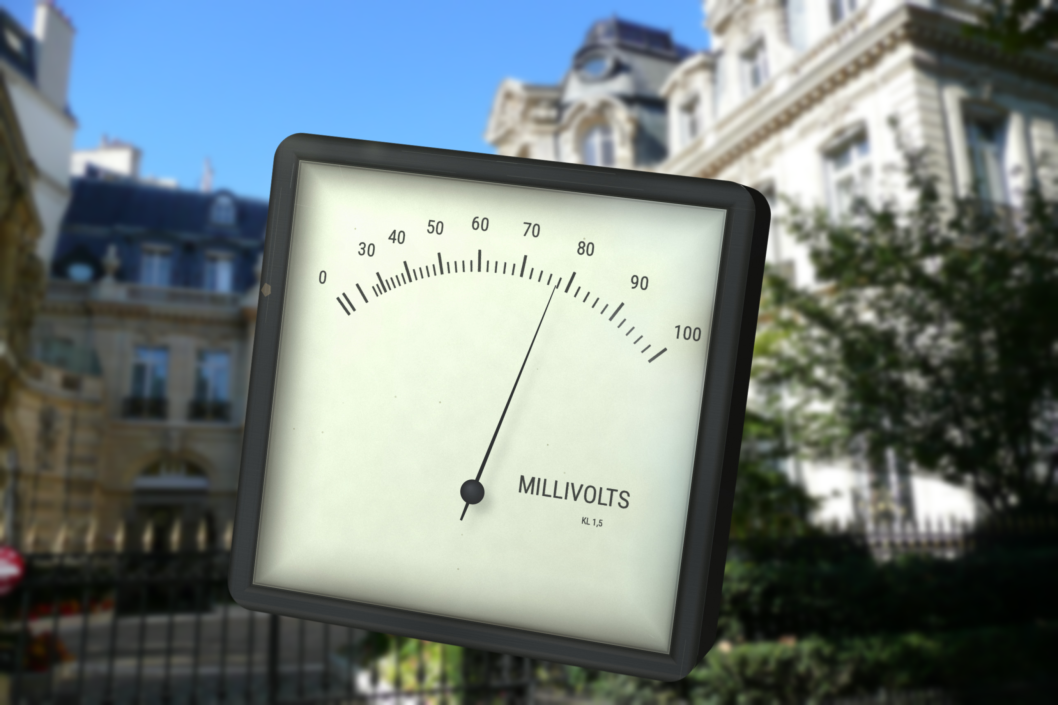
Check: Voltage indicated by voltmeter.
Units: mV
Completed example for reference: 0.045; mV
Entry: 78; mV
